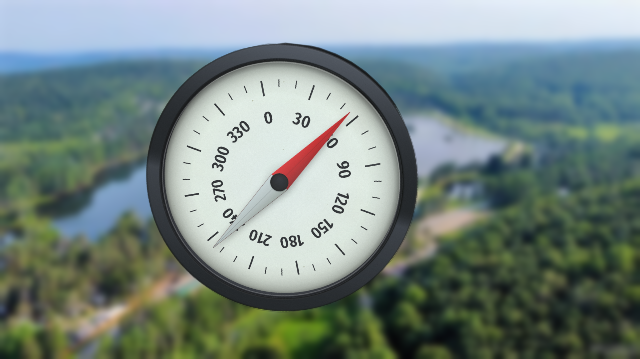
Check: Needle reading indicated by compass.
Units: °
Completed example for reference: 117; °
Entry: 55; °
